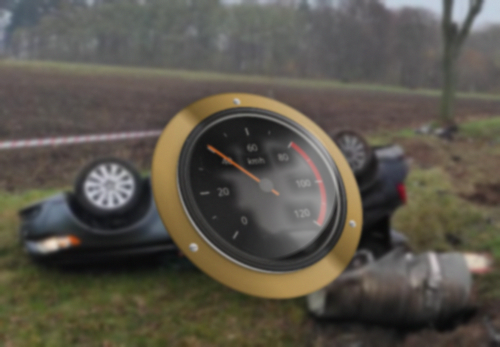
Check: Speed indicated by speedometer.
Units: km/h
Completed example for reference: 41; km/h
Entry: 40; km/h
